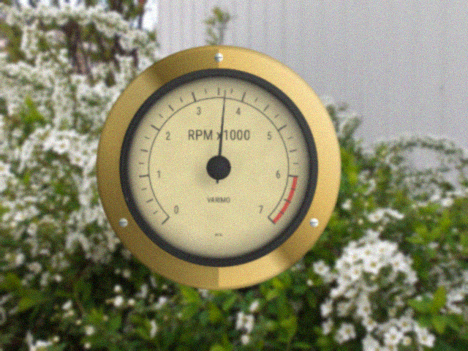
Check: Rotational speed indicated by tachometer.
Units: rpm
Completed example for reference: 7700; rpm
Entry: 3625; rpm
